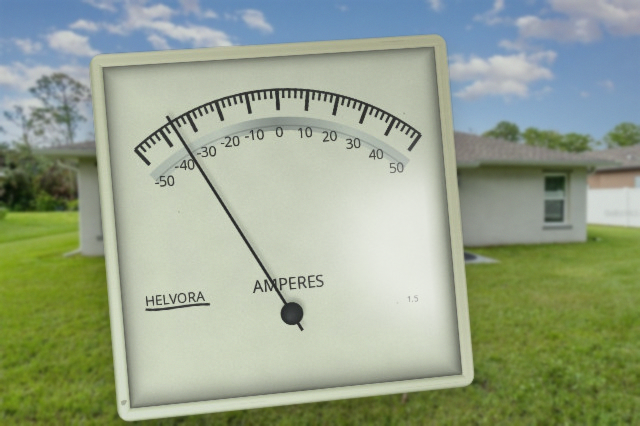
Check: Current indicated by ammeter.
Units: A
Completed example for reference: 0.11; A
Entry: -36; A
